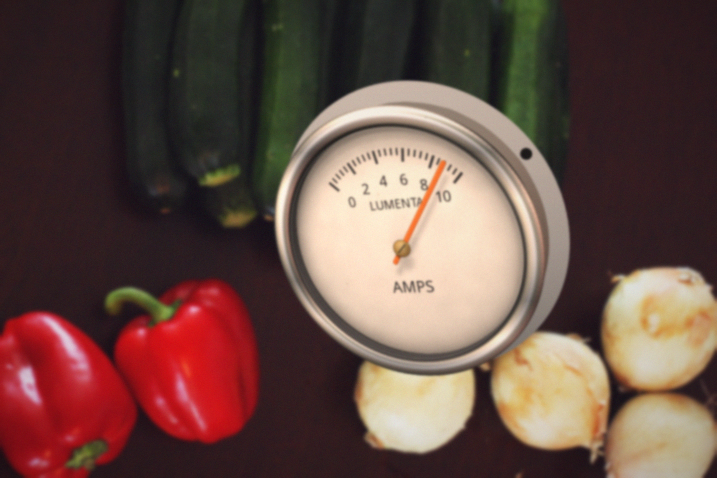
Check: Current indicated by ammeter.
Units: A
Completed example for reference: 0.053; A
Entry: 8.8; A
